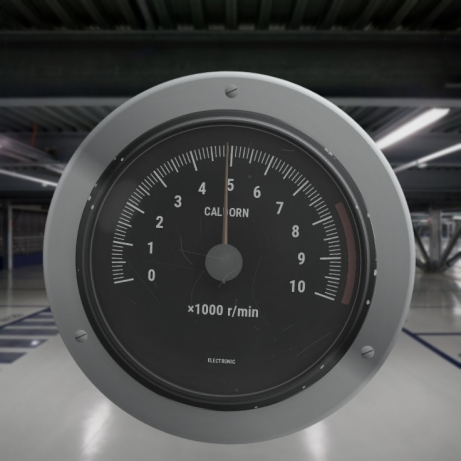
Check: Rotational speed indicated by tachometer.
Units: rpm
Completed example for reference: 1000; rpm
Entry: 4900; rpm
